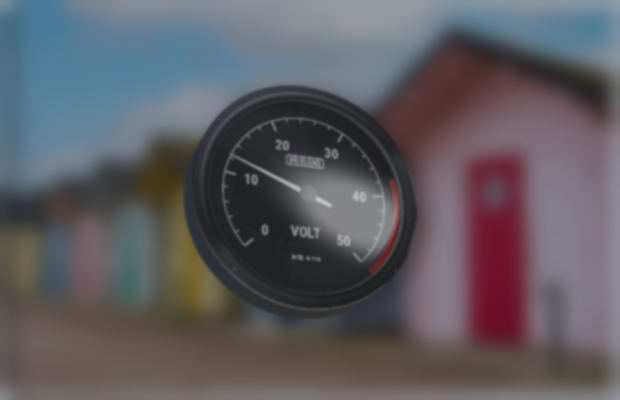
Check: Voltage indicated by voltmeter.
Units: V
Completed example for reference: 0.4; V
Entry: 12; V
